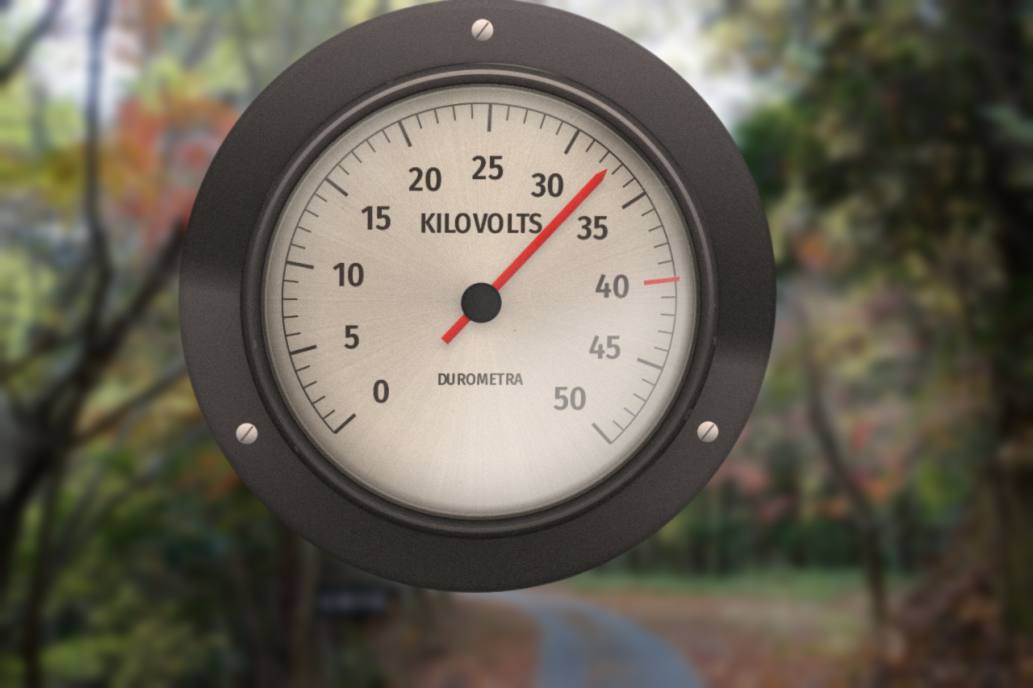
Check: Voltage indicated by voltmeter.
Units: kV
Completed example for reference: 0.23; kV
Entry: 32.5; kV
